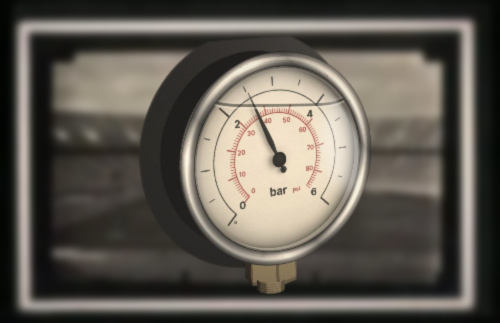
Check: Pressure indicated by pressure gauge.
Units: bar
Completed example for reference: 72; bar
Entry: 2.5; bar
